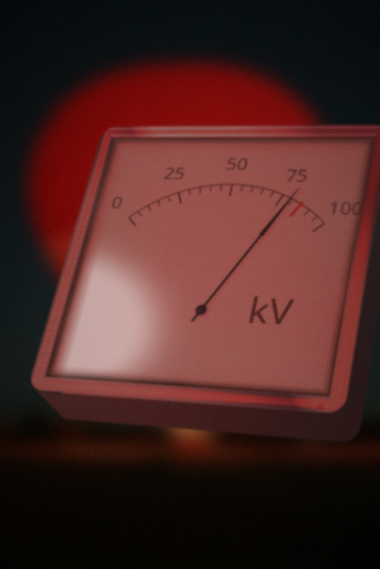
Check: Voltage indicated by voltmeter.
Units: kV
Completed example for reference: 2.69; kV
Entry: 80; kV
